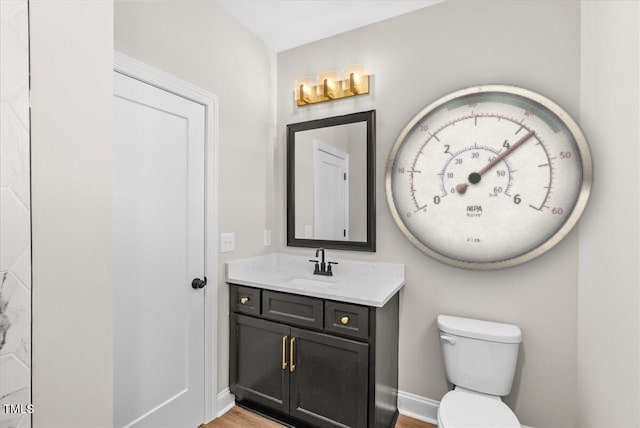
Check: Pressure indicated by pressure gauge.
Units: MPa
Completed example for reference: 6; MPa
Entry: 4.25; MPa
